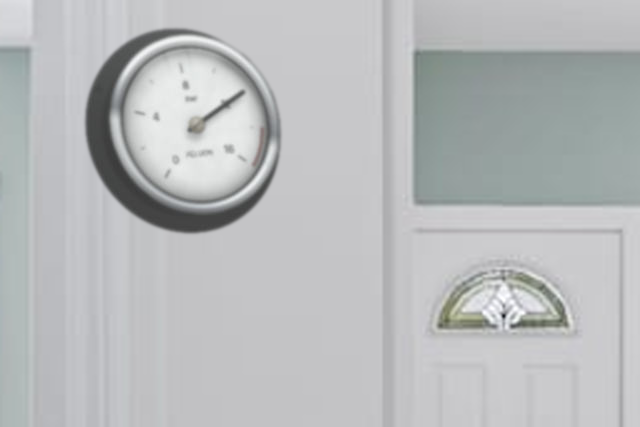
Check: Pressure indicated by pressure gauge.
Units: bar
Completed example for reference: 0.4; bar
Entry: 12; bar
